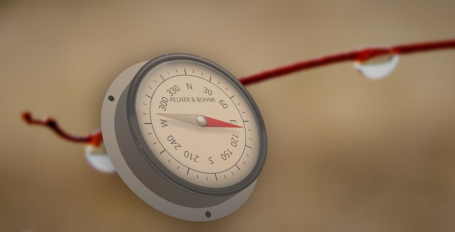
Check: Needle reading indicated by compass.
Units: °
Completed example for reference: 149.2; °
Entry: 100; °
